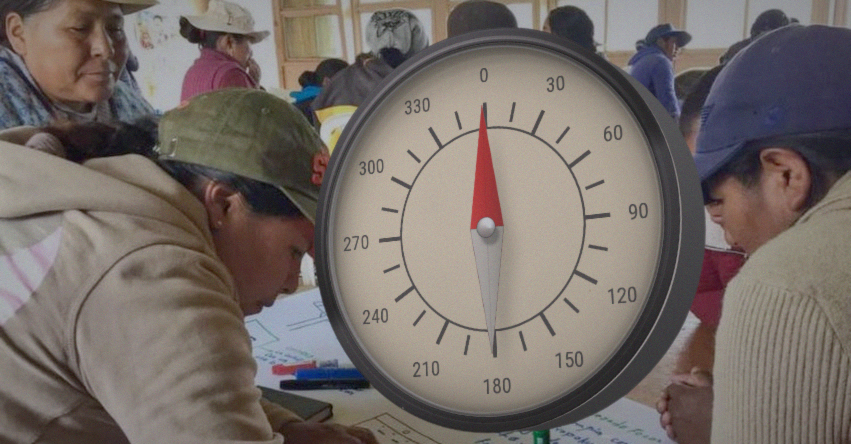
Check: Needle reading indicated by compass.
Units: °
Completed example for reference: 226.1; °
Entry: 0; °
